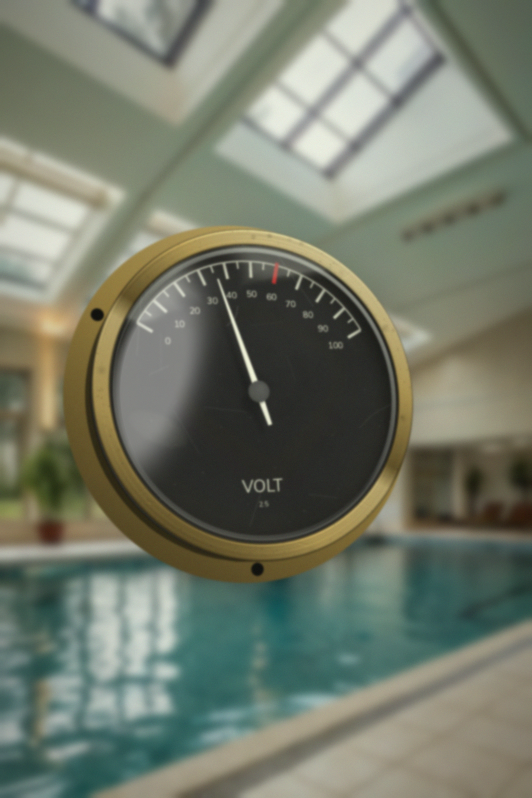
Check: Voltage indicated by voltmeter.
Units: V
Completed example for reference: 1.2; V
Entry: 35; V
